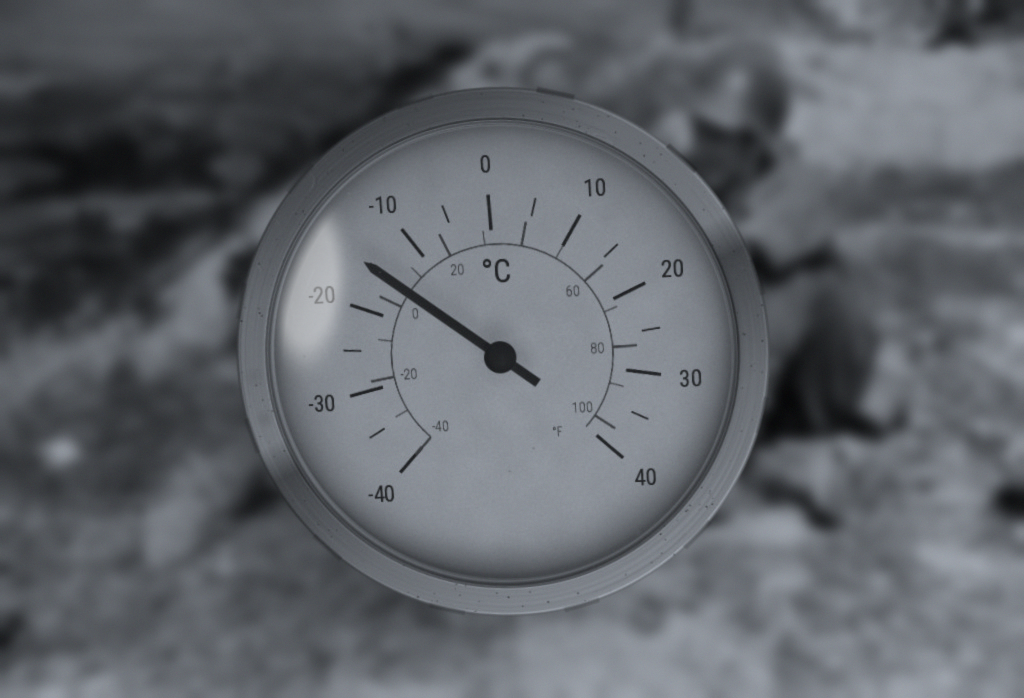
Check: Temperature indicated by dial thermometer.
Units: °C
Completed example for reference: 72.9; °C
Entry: -15; °C
